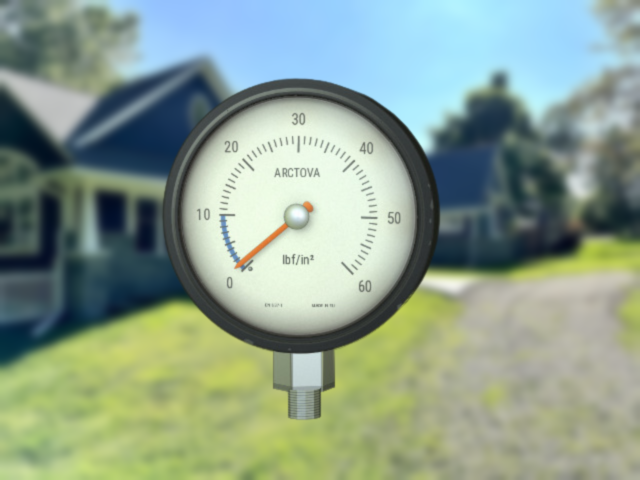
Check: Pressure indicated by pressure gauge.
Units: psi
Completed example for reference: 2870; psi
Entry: 1; psi
